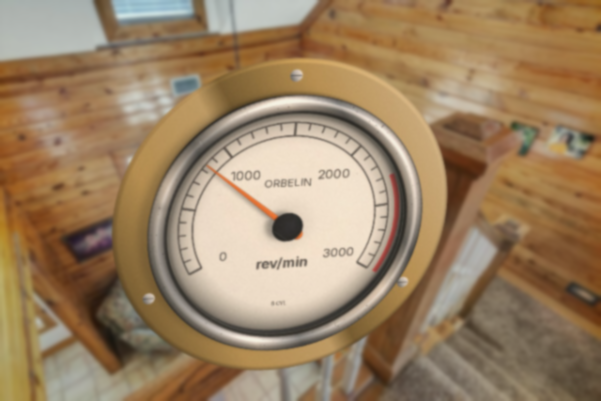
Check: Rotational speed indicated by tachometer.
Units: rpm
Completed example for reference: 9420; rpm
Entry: 850; rpm
